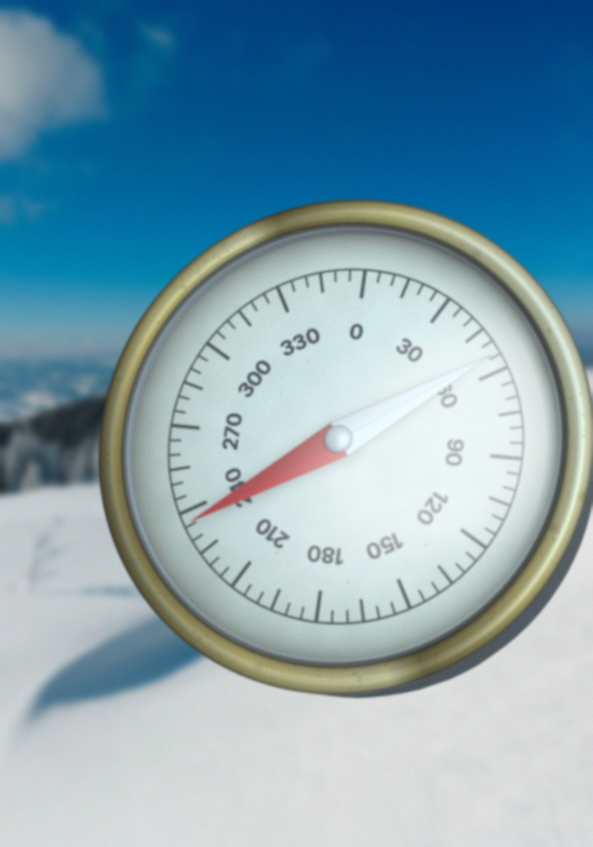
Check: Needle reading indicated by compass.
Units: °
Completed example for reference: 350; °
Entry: 235; °
